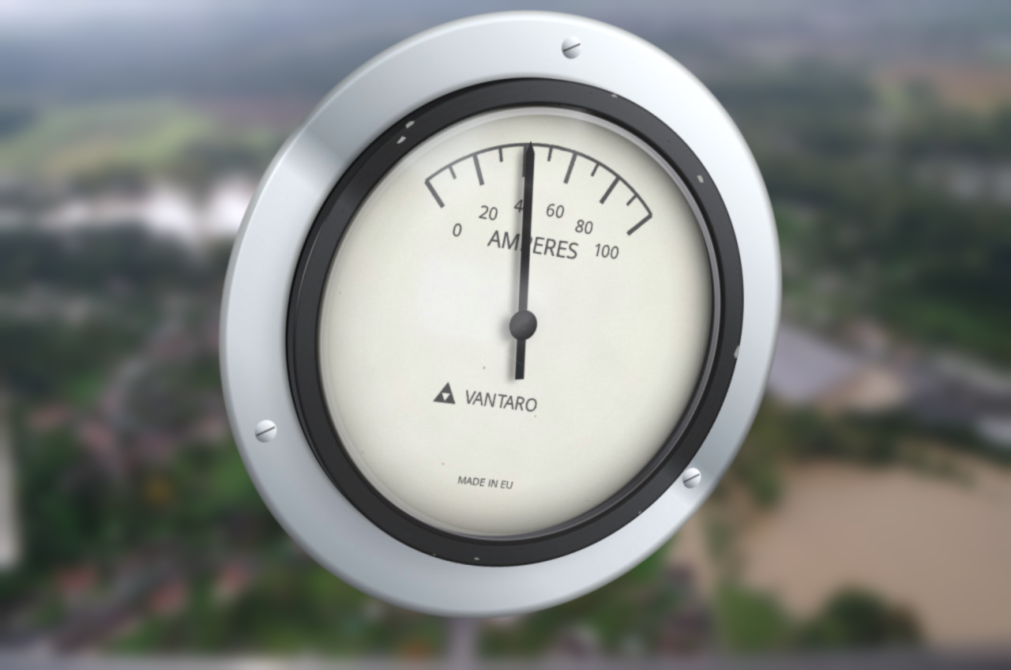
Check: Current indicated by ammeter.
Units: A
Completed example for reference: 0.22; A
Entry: 40; A
